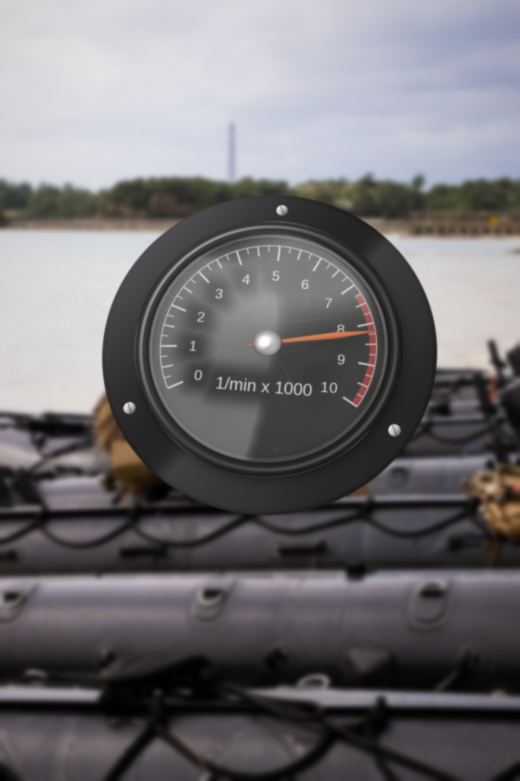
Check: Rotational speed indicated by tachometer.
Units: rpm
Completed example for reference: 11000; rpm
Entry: 8250; rpm
